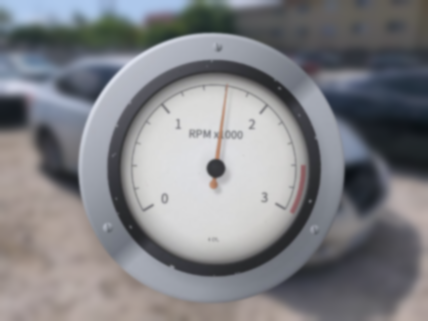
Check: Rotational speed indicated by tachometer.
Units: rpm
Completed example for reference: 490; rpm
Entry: 1600; rpm
